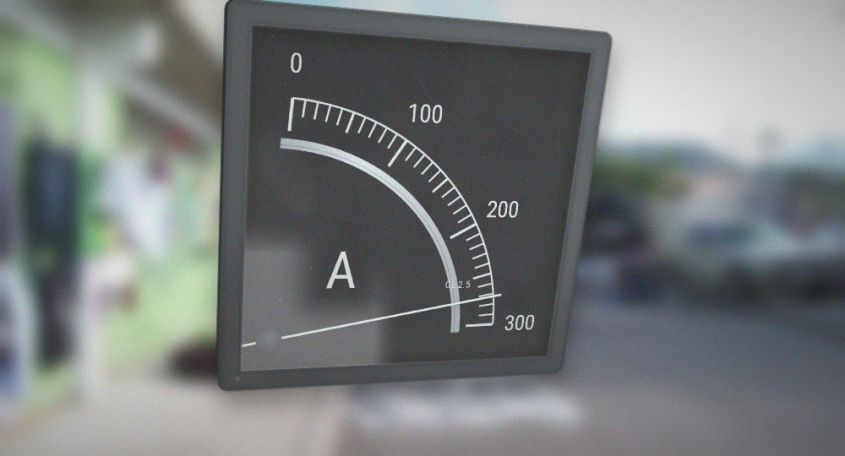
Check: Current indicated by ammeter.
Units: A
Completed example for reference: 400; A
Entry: 270; A
